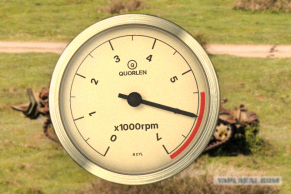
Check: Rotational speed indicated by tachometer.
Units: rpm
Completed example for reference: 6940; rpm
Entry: 6000; rpm
